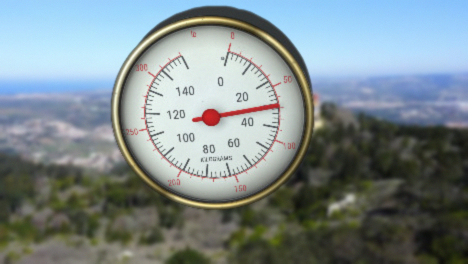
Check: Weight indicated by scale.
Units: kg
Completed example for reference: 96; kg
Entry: 30; kg
